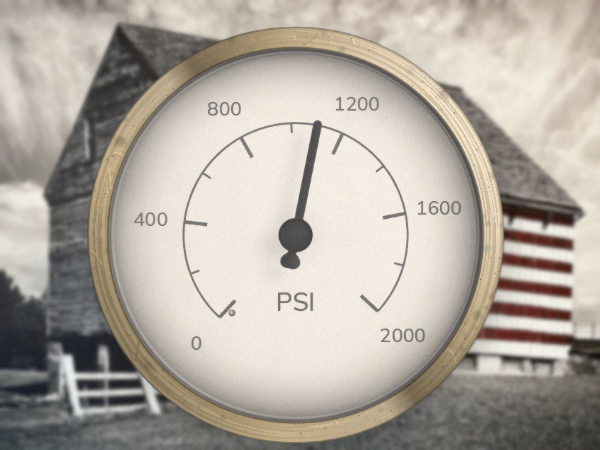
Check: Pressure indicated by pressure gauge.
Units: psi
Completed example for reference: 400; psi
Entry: 1100; psi
